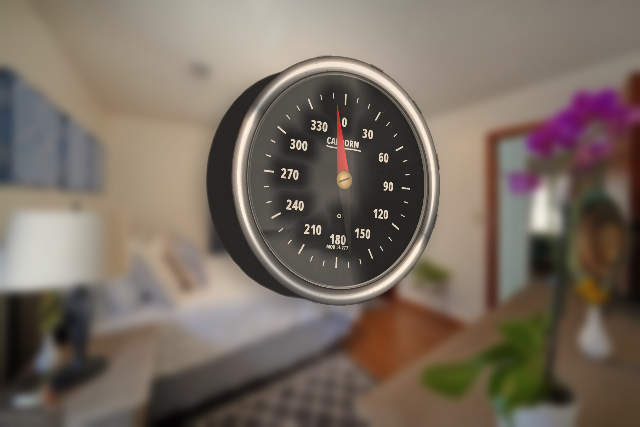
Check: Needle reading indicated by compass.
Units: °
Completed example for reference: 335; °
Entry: 350; °
